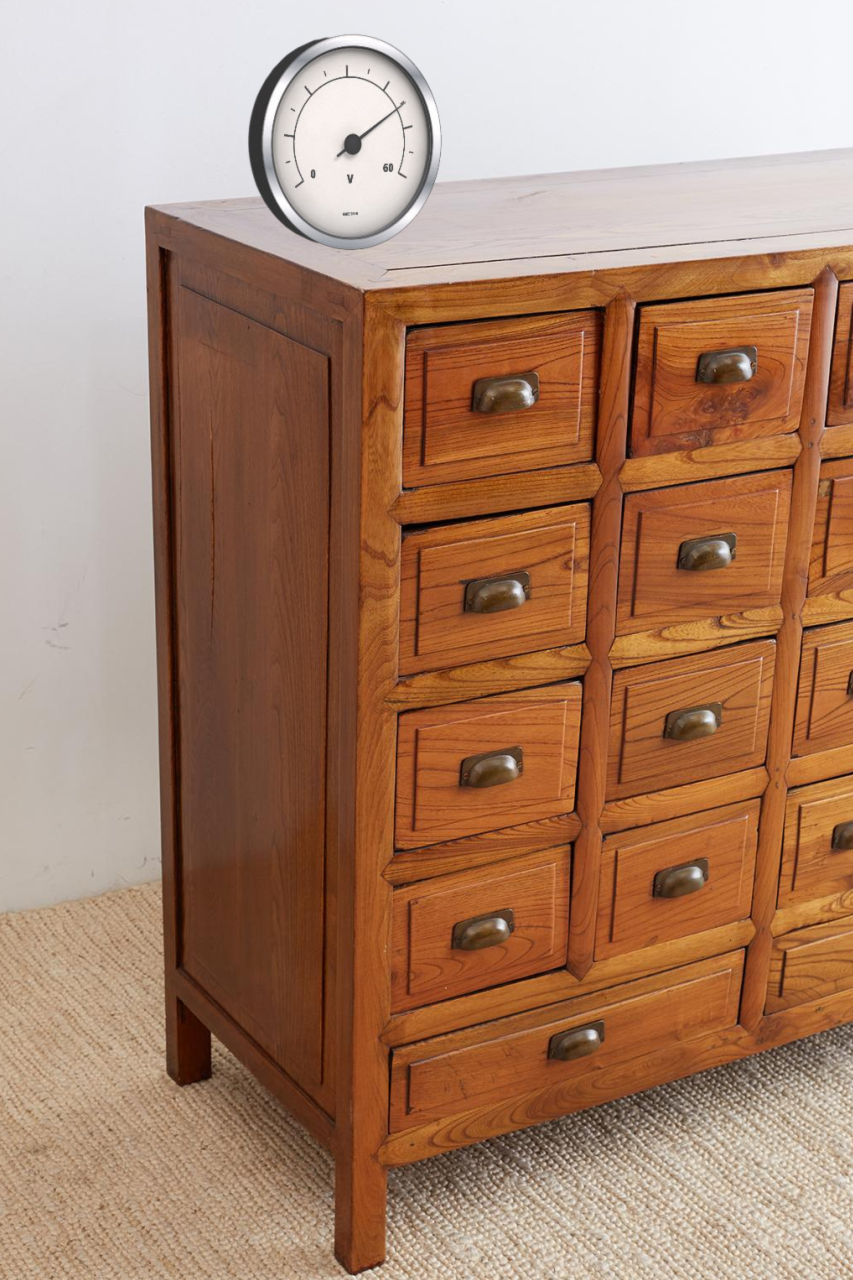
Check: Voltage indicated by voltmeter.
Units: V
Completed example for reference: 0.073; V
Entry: 45; V
